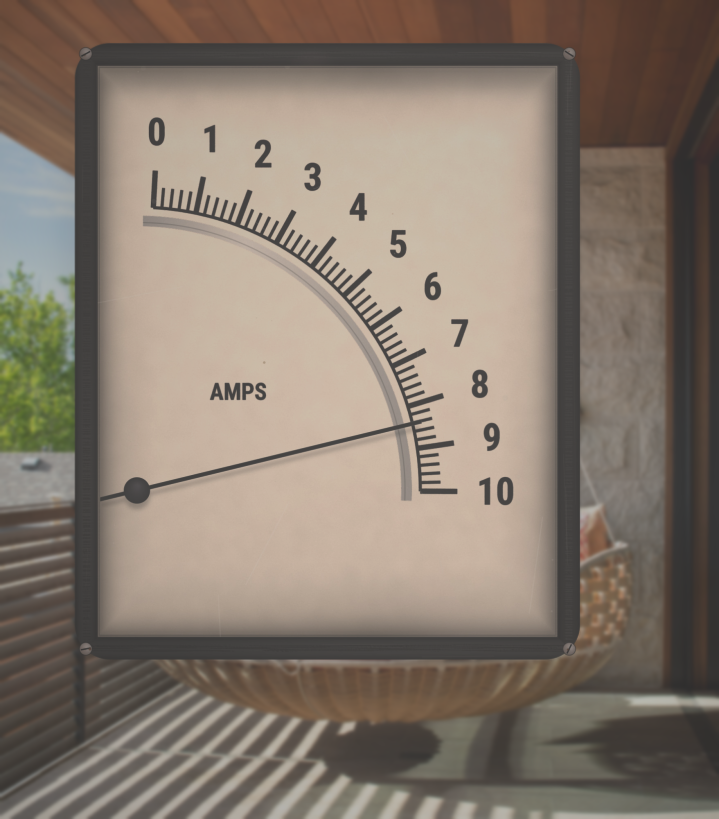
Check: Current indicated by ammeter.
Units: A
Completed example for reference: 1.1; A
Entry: 8.4; A
